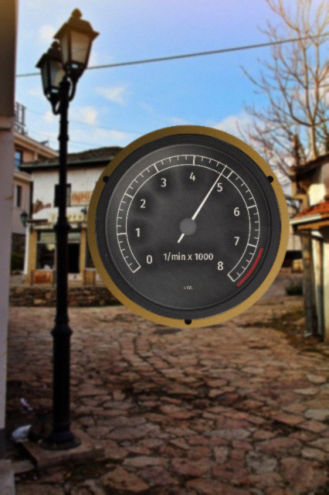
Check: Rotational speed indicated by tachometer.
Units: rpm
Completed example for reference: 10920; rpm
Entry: 4800; rpm
